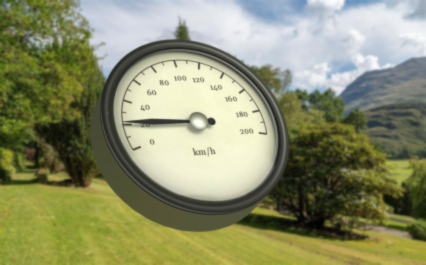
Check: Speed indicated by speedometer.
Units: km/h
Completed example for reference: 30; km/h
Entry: 20; km/h
